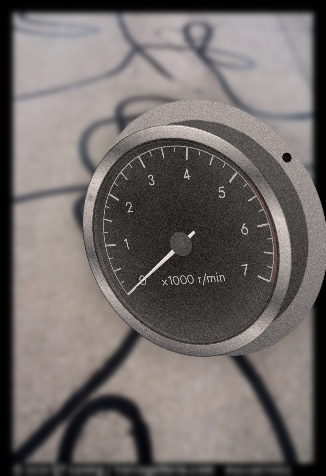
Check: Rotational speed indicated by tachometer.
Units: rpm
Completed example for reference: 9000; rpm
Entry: 0; rpm
